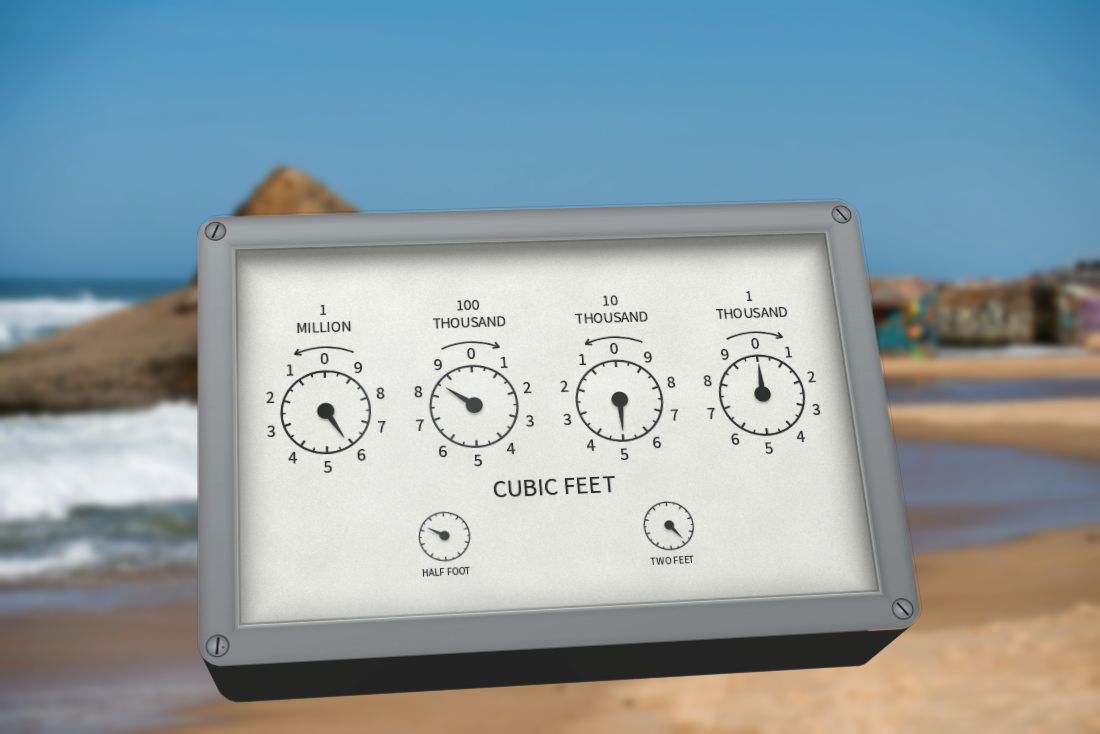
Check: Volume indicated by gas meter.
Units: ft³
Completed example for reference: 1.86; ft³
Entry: 585000; ft³
